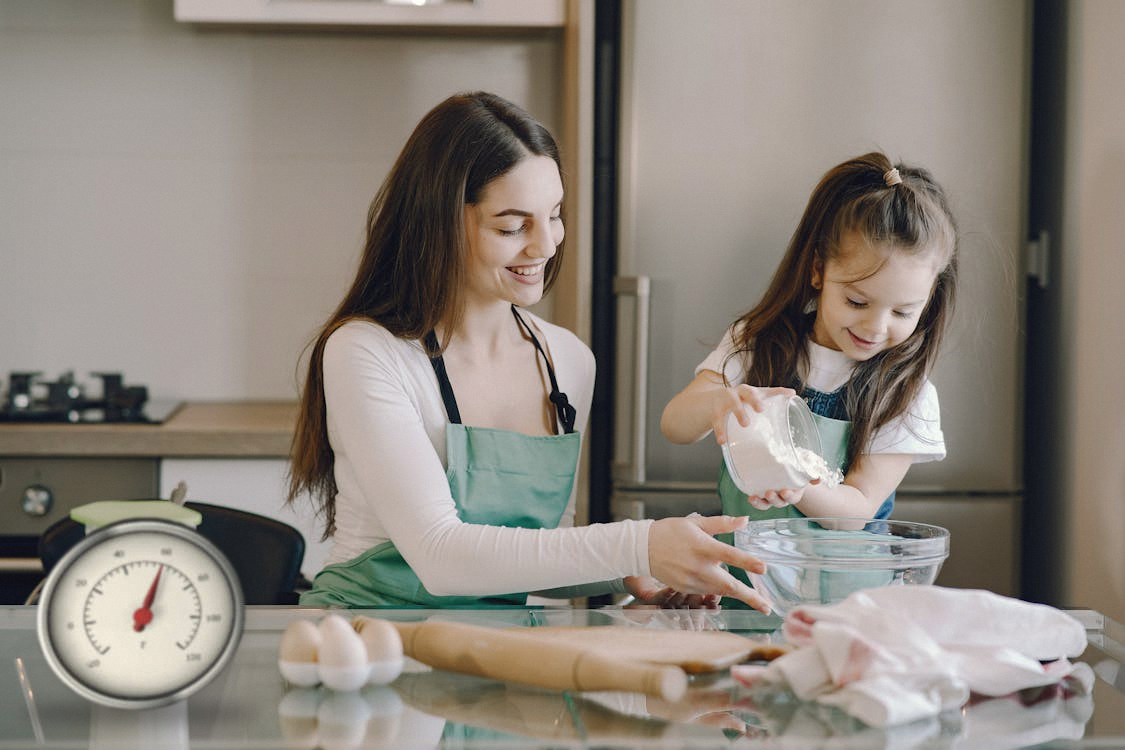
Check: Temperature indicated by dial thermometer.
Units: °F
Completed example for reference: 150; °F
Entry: 60; °F
